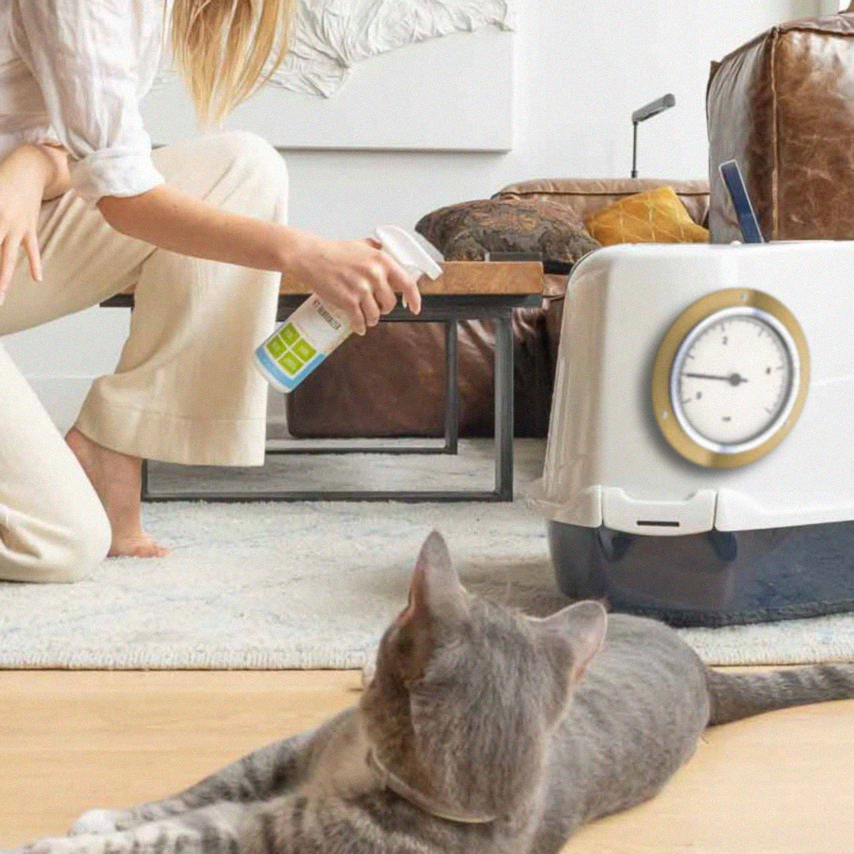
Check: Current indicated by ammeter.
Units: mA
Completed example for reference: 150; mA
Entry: 0.6; mA
